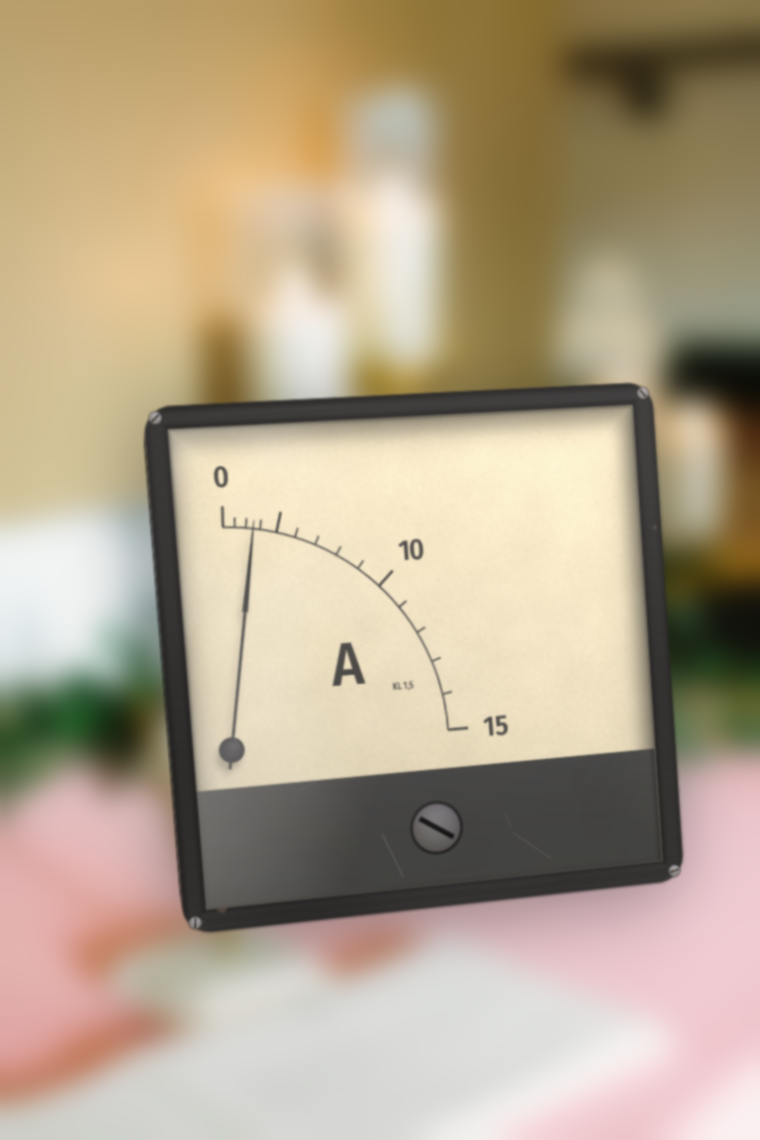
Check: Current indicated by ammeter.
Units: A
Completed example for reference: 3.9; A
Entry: 3.5; A
